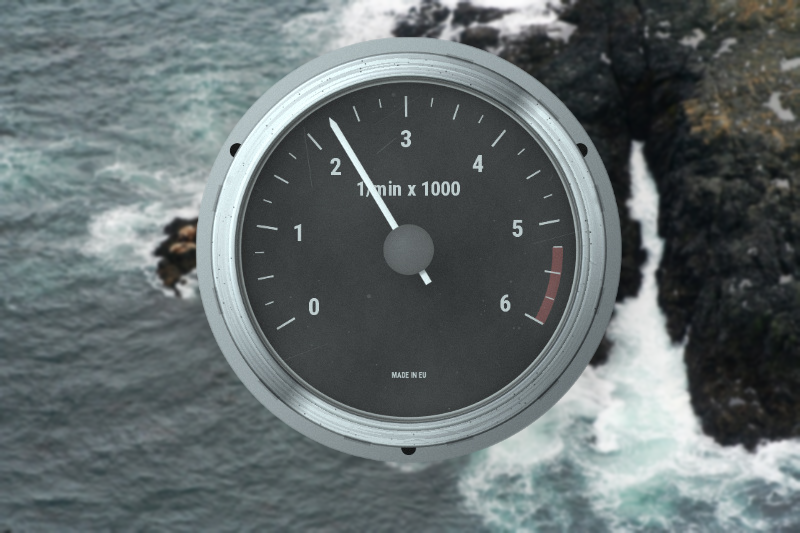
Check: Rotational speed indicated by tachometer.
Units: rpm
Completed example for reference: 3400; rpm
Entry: 2250; rpm
